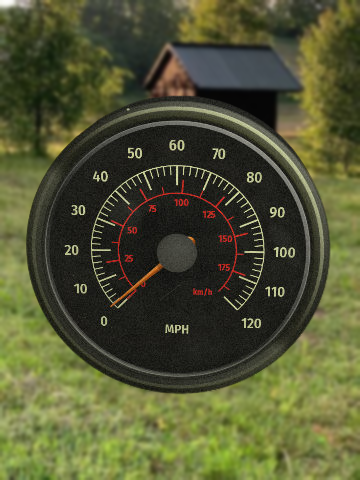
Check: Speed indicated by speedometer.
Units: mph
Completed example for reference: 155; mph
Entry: 2; mph
